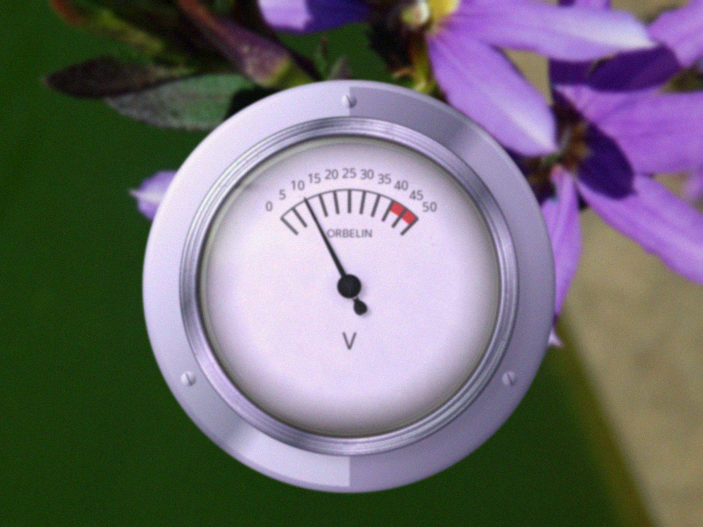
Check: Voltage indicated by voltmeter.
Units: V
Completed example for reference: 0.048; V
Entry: 10; V
